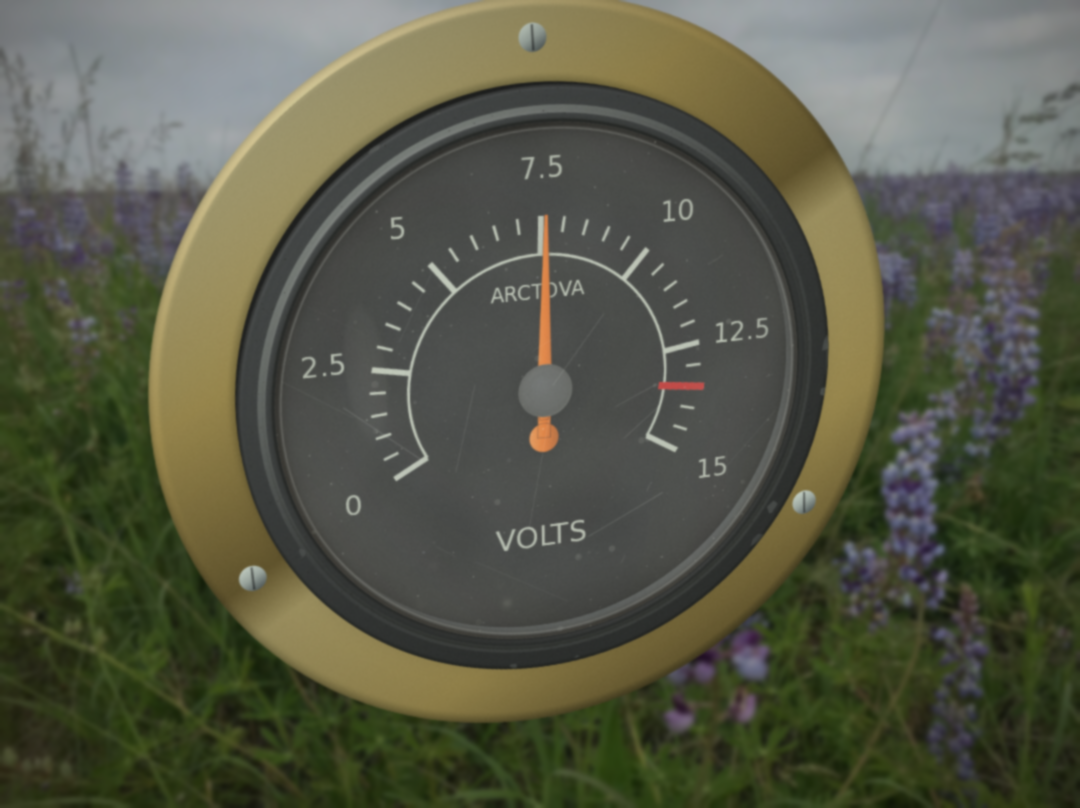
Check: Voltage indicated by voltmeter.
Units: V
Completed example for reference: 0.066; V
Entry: 7.5; V
